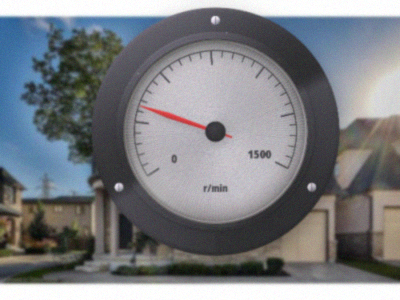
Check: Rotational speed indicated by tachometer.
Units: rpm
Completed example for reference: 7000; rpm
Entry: 325; rpm
